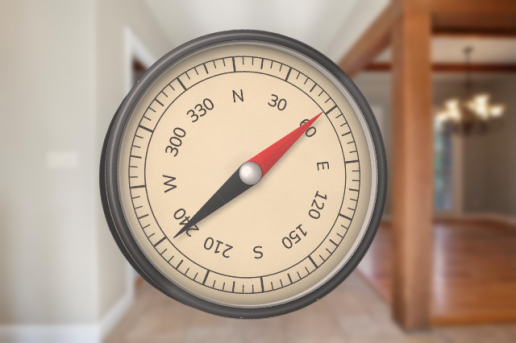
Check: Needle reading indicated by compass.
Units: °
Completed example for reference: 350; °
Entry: 57.5; °
